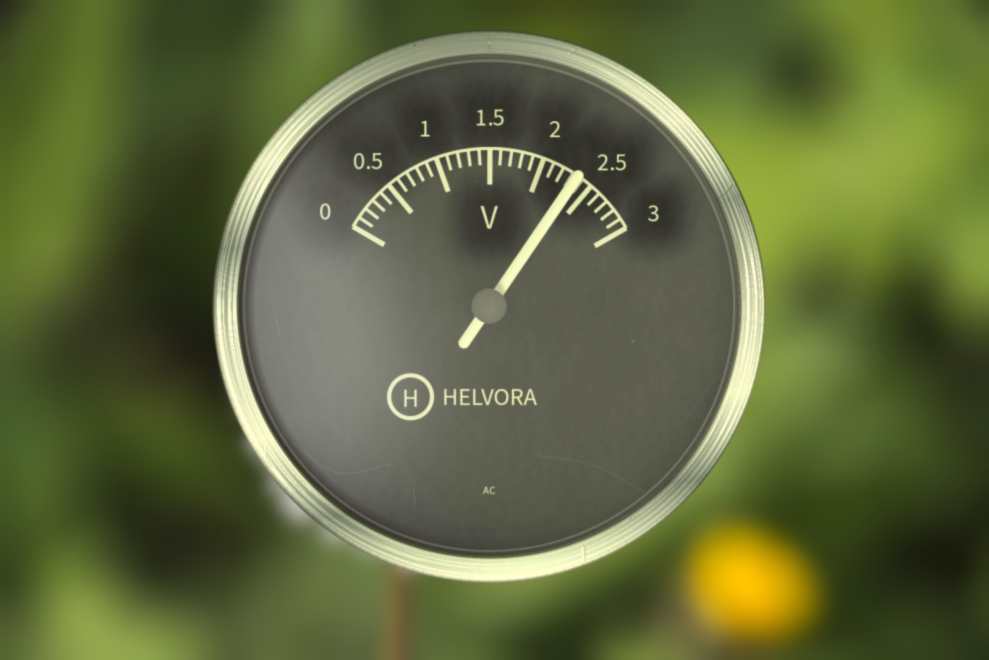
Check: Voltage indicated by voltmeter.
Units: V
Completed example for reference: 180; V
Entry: 2.35; V
